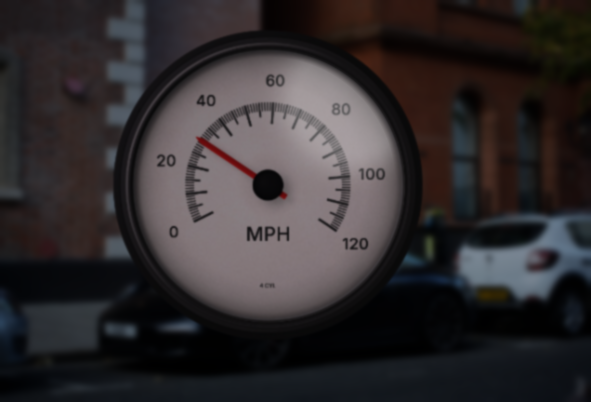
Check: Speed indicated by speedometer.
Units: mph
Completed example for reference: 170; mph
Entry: 30; mph
